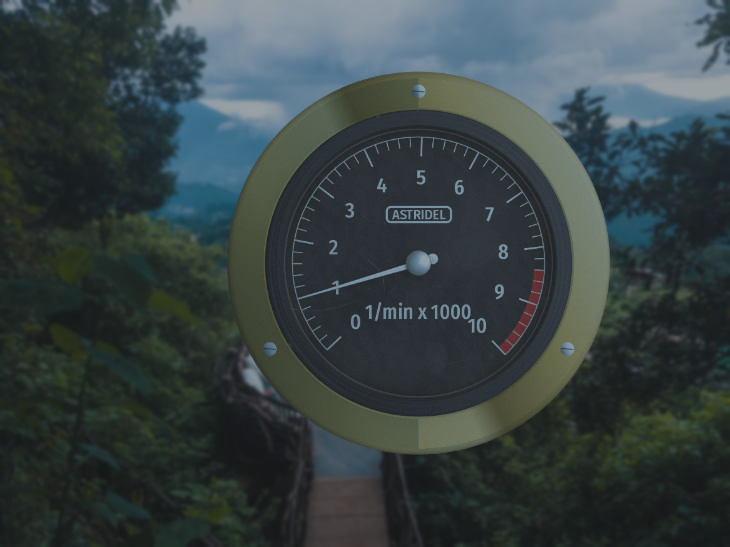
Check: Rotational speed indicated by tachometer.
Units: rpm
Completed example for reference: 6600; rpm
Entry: 1000; rpm
